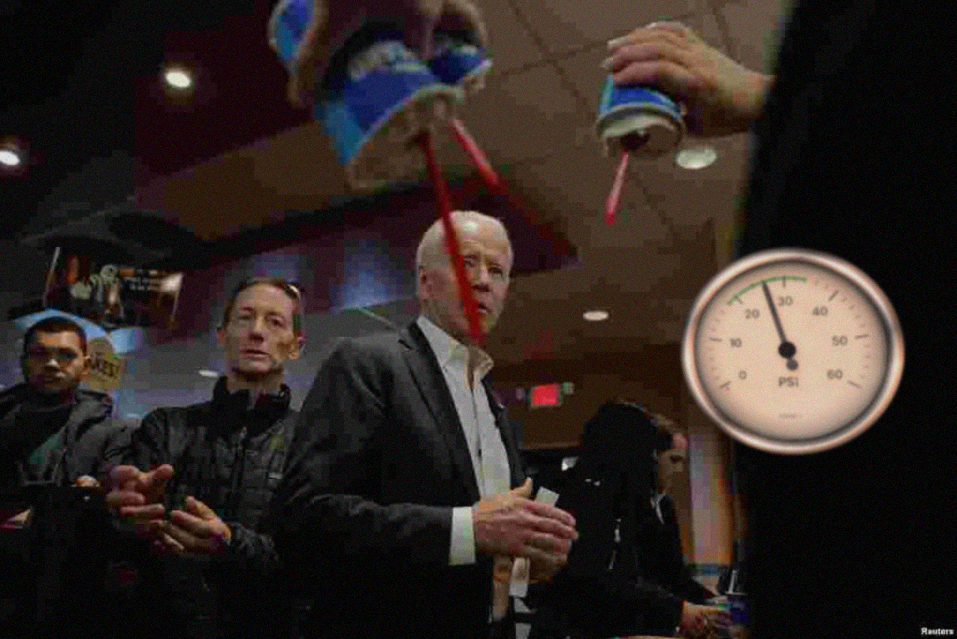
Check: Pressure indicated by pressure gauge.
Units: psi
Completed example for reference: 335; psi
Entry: 26; psi
